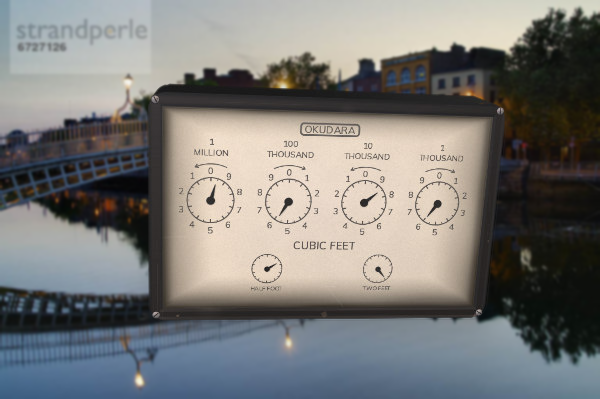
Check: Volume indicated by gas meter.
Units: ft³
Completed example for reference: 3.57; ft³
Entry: 958600; ft³
